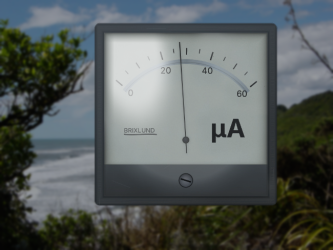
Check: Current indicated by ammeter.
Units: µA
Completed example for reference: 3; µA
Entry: 27.5; µA
